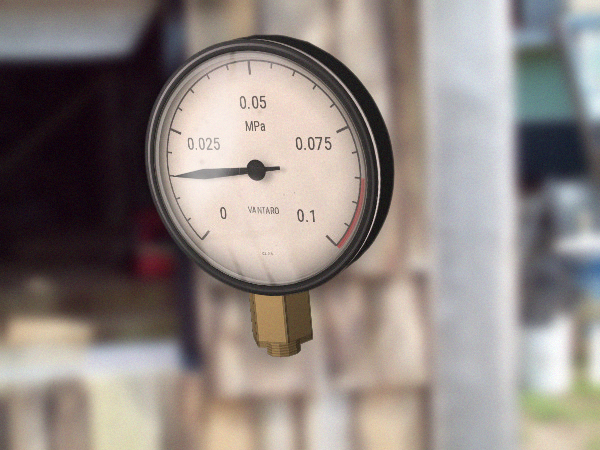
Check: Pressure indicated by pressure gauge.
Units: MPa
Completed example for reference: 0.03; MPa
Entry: 0.015; MPa
